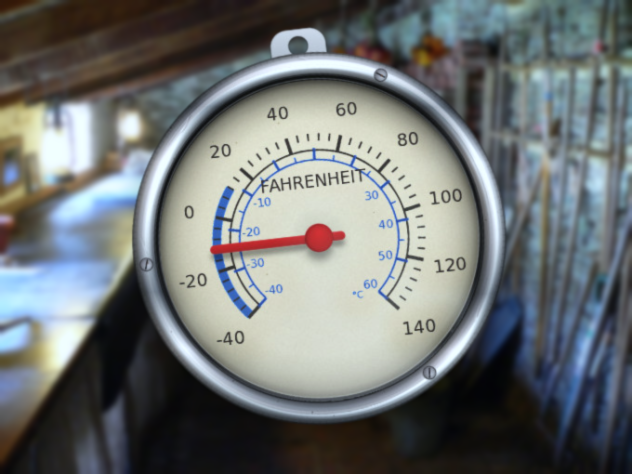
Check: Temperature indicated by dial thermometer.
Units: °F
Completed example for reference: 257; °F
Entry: -12; °F
